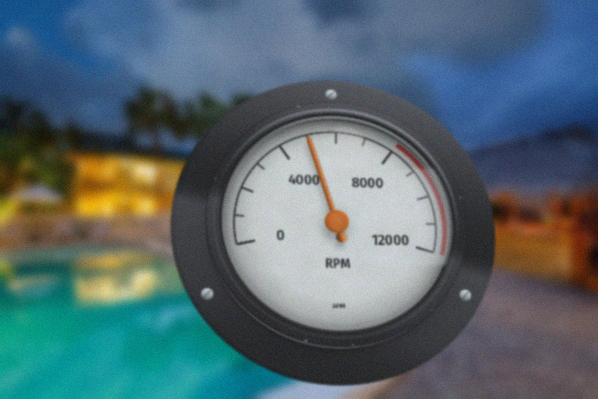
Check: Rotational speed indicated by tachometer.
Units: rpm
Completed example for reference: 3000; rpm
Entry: 5000; rpm
